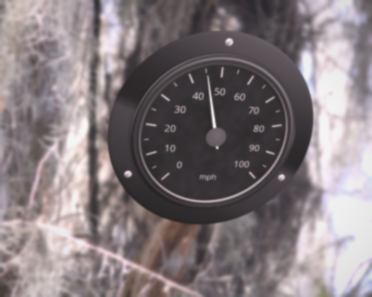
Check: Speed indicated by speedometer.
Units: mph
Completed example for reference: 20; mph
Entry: 45; mph
